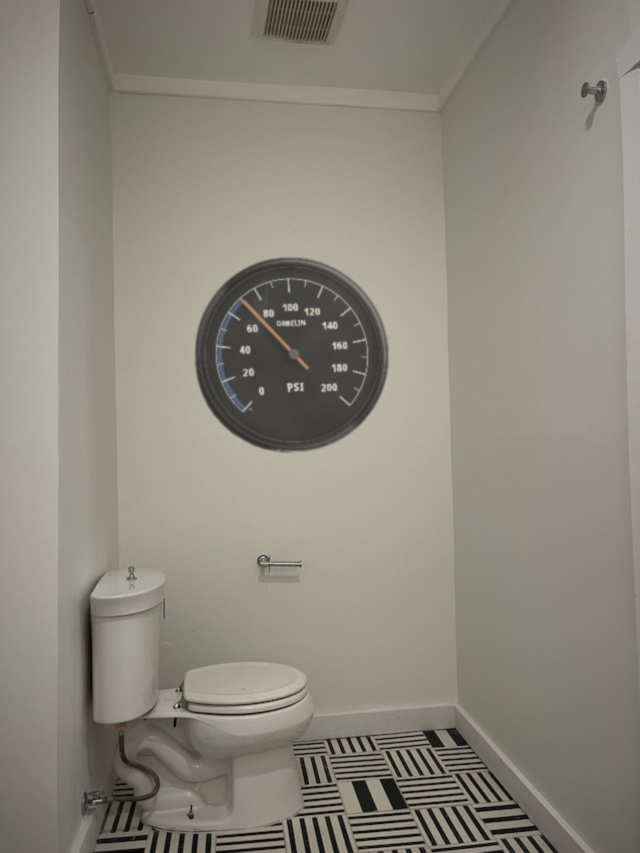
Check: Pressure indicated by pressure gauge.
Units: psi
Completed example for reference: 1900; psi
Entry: 70; psi
